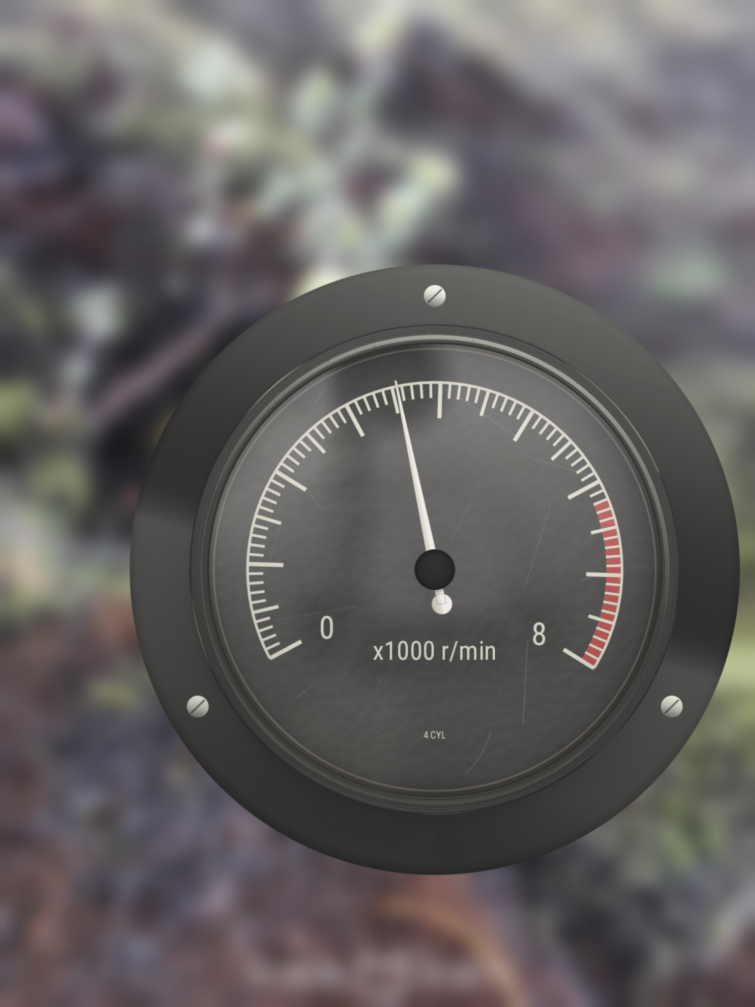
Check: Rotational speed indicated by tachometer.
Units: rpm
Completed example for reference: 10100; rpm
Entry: 3550; rpm
